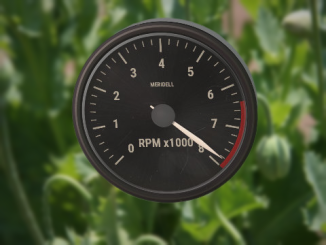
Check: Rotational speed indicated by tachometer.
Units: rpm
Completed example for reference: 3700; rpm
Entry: 7800; rpm
